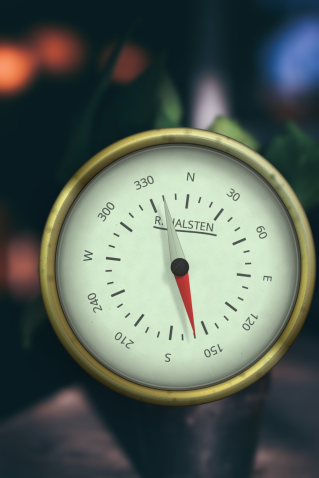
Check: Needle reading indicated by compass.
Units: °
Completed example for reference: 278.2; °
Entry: 160; °
